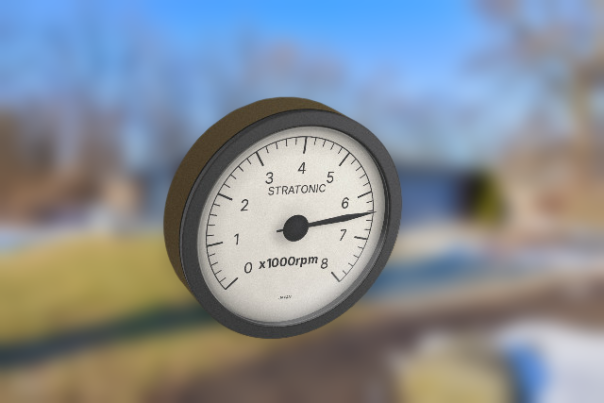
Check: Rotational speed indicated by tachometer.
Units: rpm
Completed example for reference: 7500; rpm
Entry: 6400; rpm
